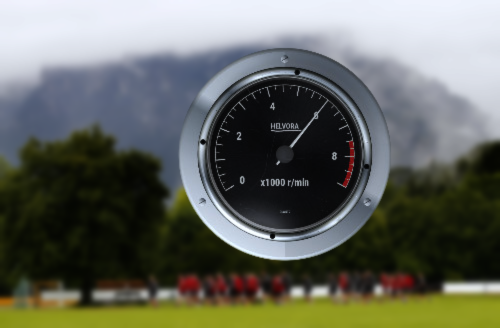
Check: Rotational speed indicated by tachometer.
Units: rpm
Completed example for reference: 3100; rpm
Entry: 6000; rpm
